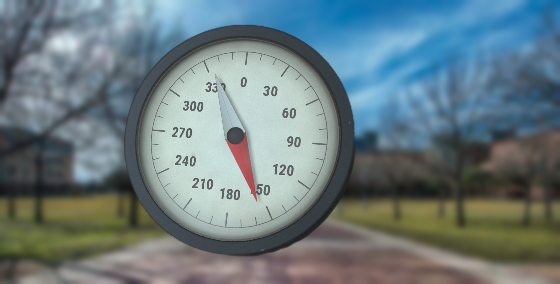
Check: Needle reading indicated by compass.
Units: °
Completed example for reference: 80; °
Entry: 155; °
